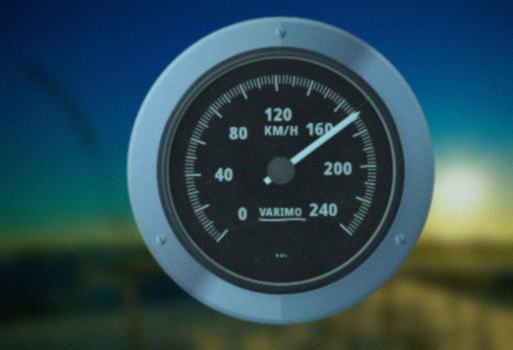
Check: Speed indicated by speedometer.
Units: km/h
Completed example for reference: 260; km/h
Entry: 170; km/h
